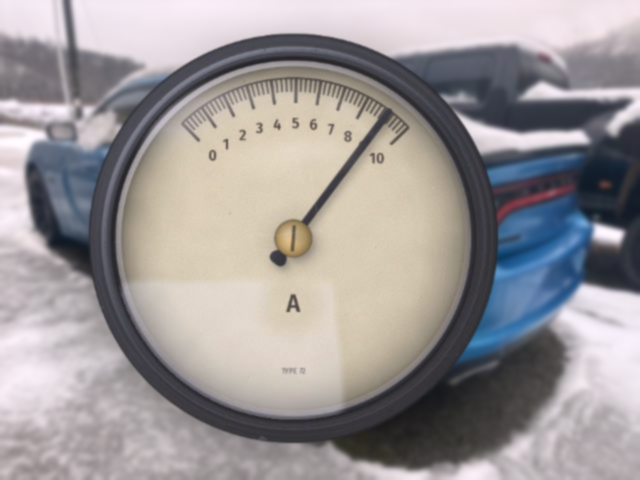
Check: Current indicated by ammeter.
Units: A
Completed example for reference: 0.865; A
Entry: 9; A
